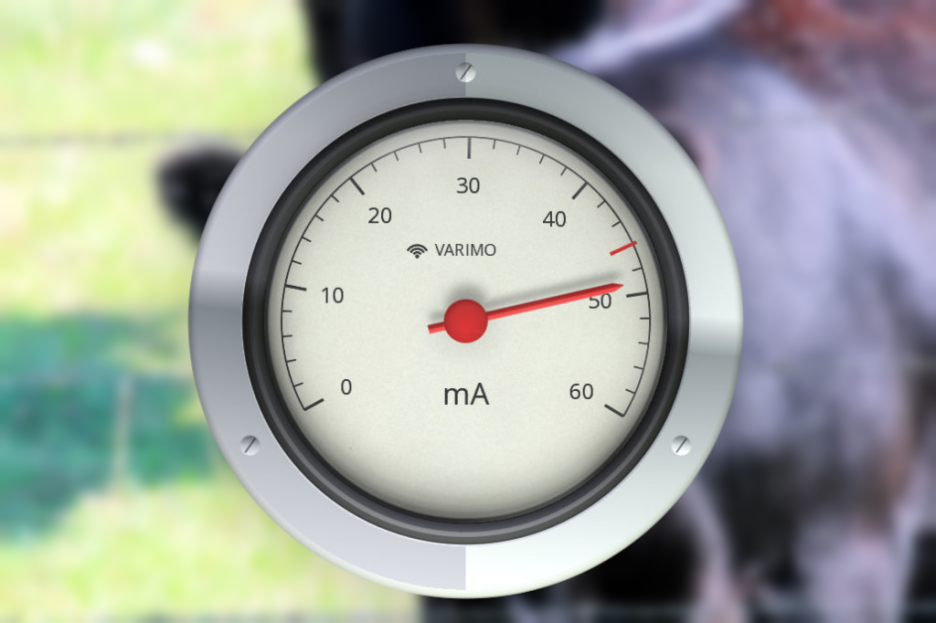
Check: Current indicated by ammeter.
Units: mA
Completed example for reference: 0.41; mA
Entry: 49; mA
